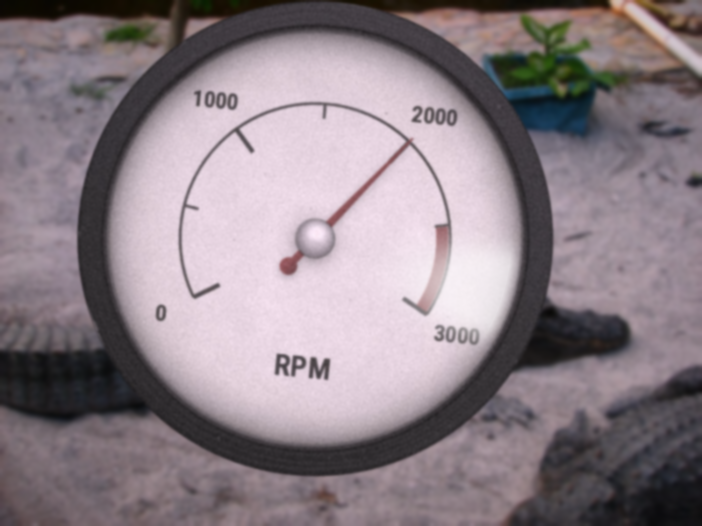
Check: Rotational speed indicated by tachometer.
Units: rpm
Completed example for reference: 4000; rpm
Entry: 2000; rpm
